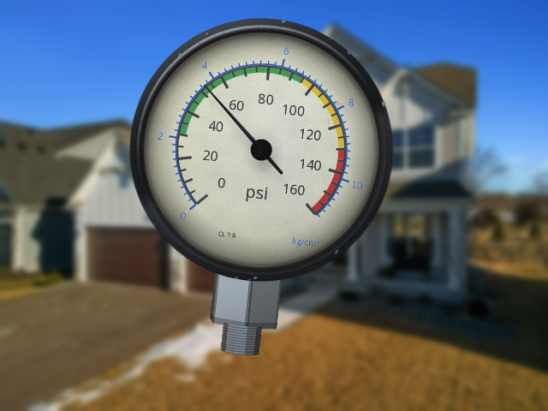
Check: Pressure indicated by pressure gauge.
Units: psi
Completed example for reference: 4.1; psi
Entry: 52.5; psi
